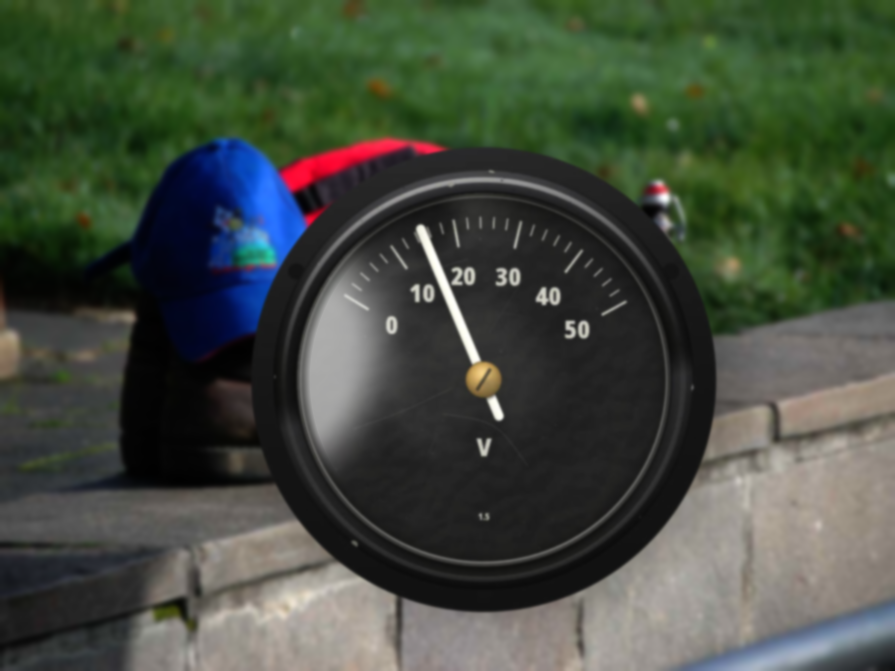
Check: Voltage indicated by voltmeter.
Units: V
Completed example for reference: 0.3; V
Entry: 15; V
